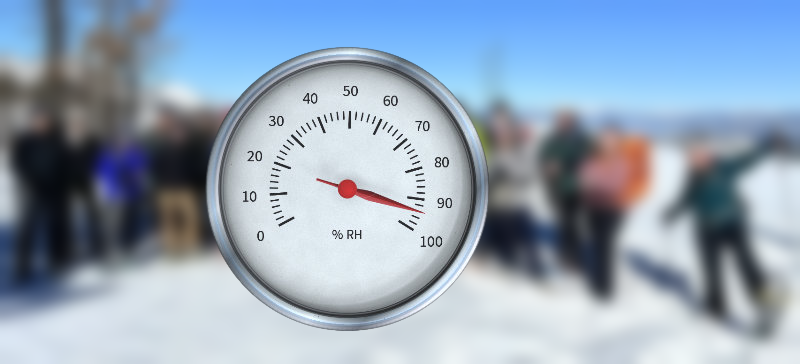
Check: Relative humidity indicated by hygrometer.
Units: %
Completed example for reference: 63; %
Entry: 94; %
